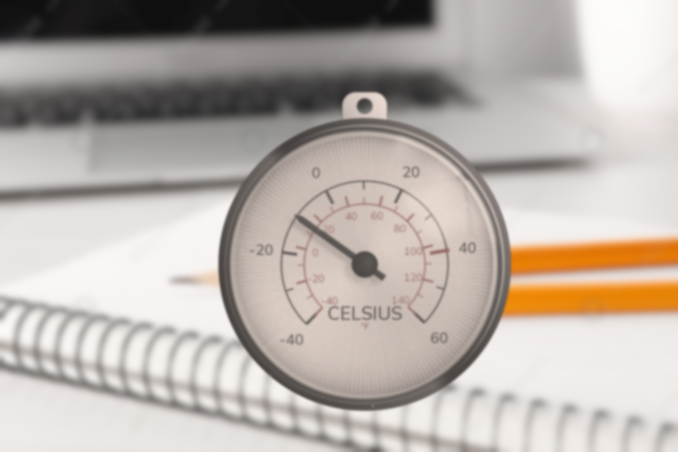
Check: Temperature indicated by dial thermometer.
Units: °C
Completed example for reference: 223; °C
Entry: -10; °C
